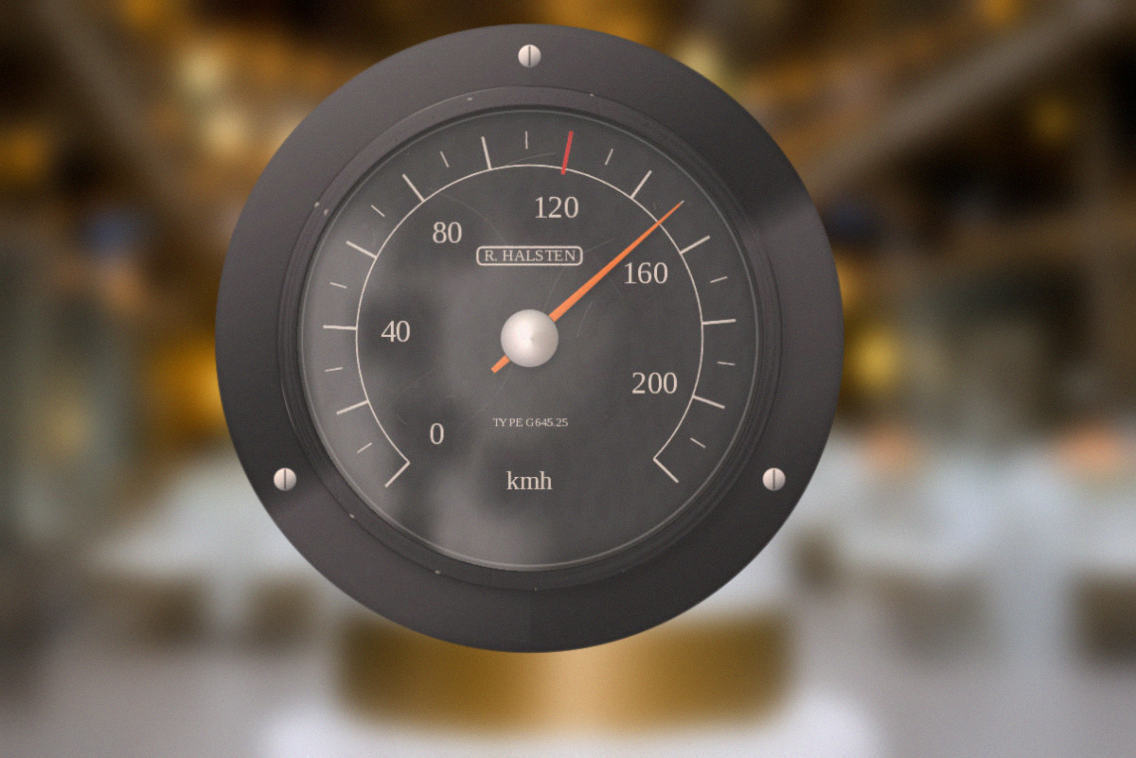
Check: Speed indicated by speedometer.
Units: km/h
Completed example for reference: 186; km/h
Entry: 150; km/h
